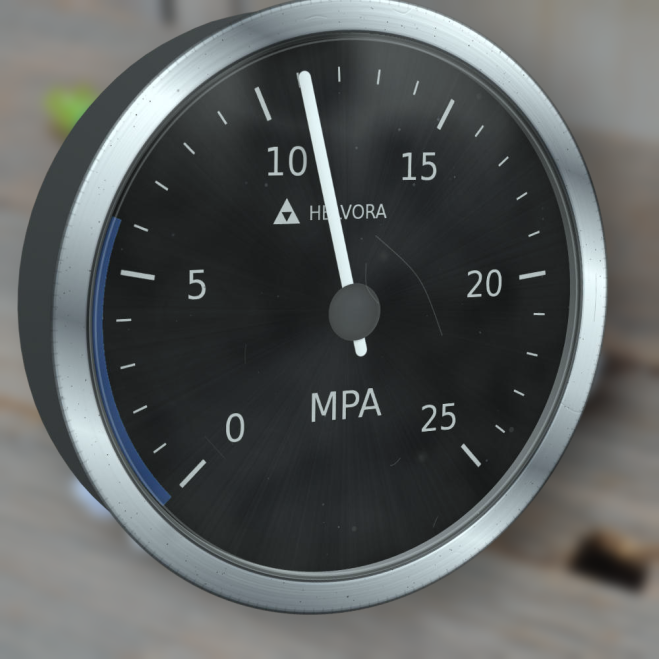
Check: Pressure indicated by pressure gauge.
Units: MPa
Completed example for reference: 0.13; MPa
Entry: 11; MPa
